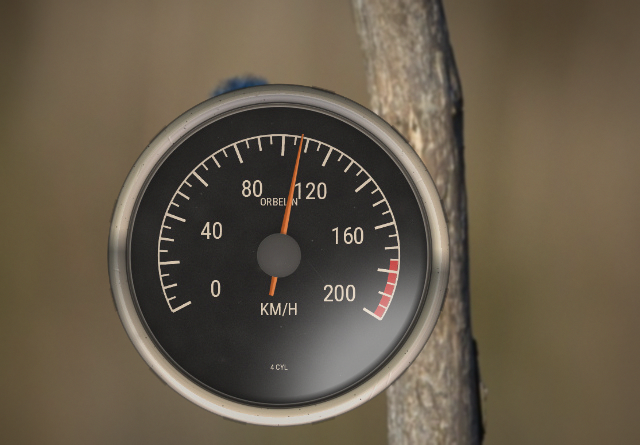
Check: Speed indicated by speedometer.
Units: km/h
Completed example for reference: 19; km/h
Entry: 107.5; km/h
